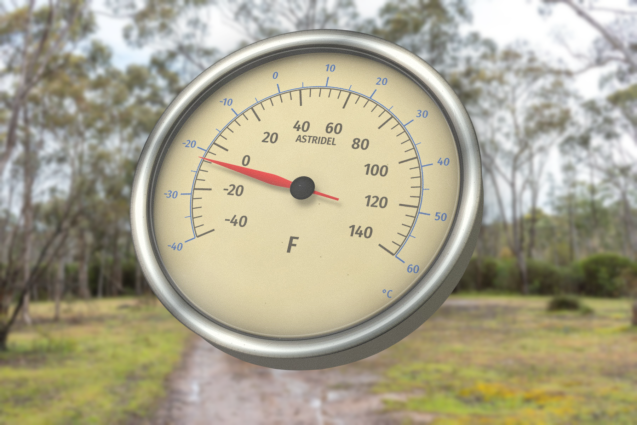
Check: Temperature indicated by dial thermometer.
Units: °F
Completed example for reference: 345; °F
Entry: -8; °F
